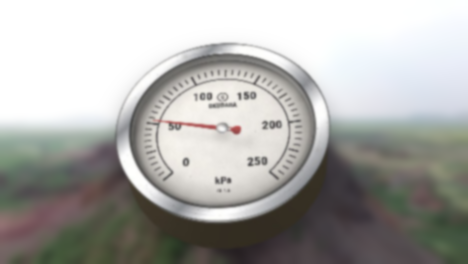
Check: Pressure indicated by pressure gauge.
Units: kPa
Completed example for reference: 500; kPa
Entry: 50; kPa
